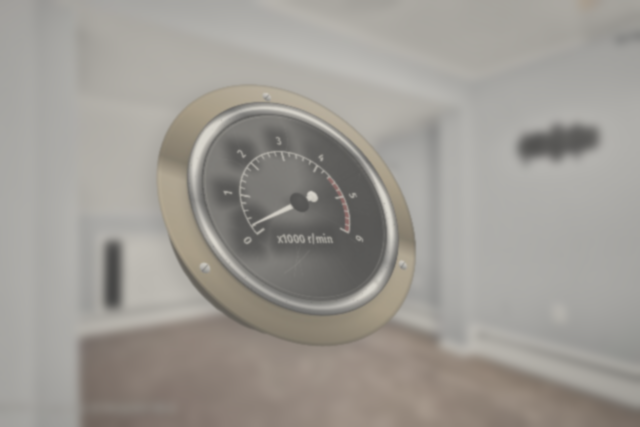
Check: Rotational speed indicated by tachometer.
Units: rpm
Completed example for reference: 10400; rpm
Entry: 200; rpm
